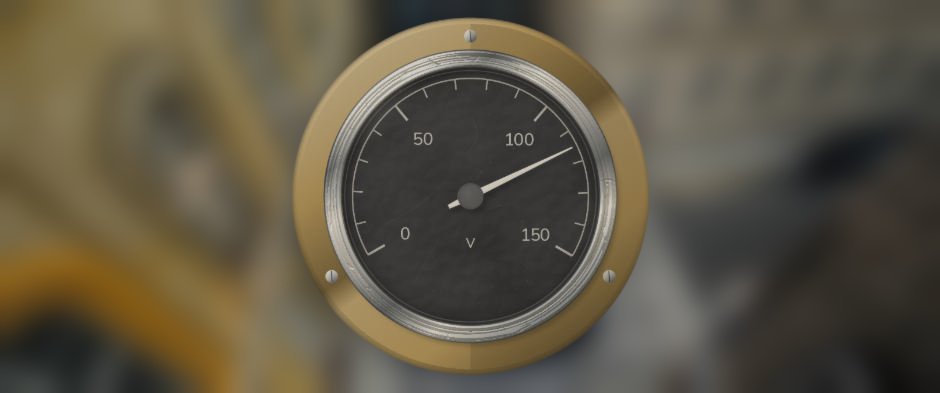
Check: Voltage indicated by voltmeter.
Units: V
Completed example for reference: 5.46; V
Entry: 115; V
